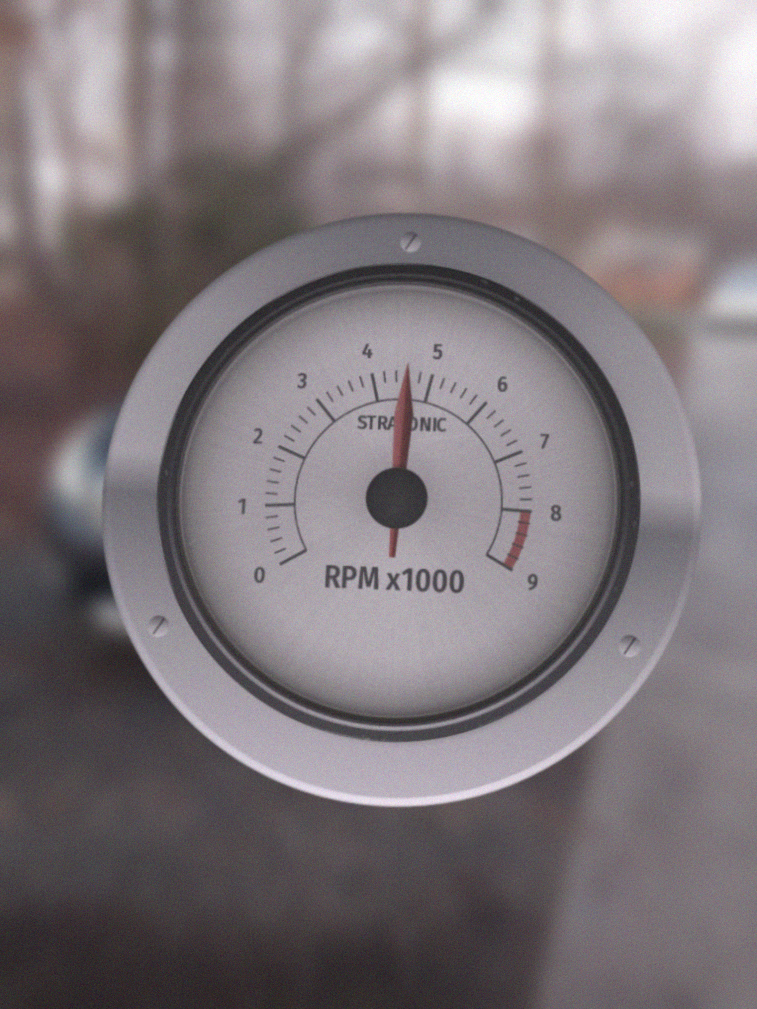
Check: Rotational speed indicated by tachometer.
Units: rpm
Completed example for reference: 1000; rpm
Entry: 4600; rpm
